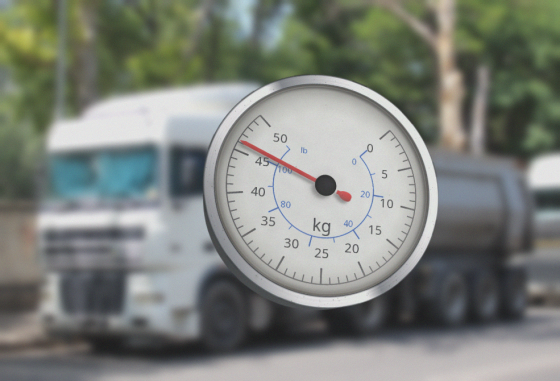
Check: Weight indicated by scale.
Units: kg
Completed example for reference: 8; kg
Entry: 46; kg
